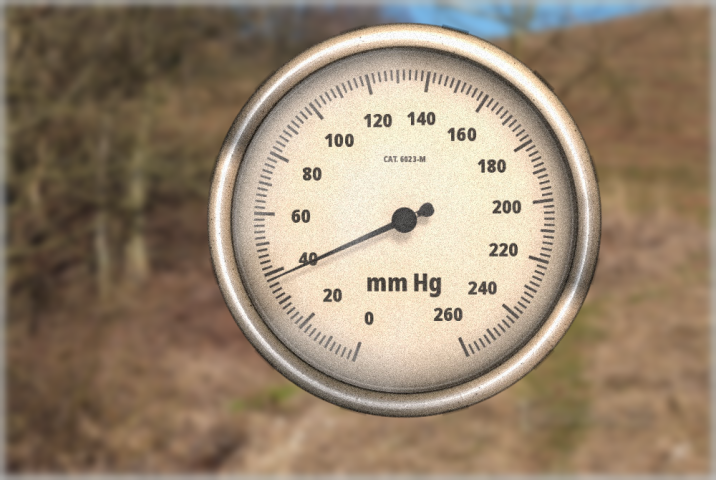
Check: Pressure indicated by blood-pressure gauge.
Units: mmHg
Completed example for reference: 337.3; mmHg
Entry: 38; mmHg
